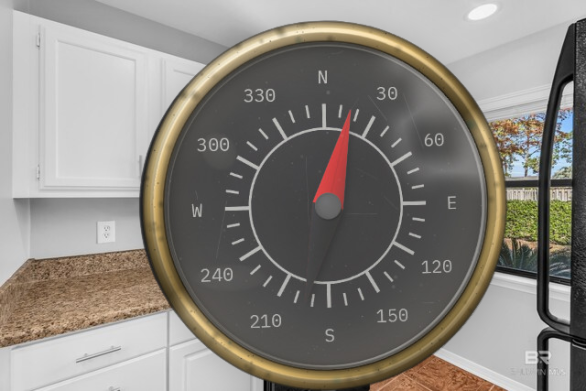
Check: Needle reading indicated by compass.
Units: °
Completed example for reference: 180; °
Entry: 15; °
